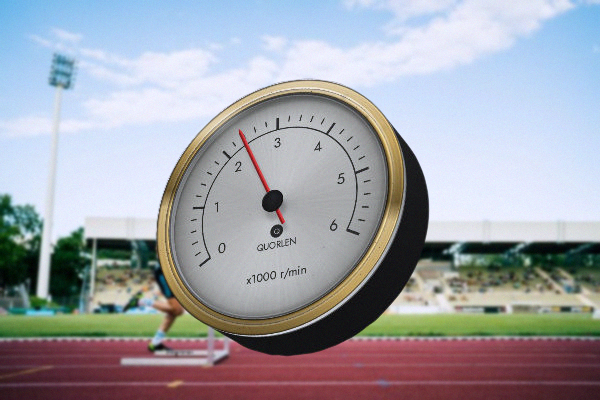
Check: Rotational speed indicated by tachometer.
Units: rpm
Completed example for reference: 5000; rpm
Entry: 2400; rpm
